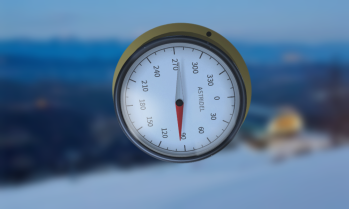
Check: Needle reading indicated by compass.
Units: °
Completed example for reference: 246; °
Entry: 95; °
